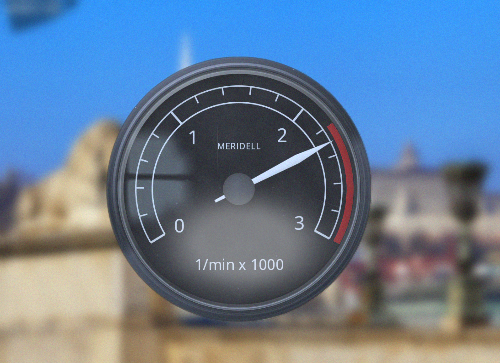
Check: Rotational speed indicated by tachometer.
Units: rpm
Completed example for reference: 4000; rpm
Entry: 2300; rpm
